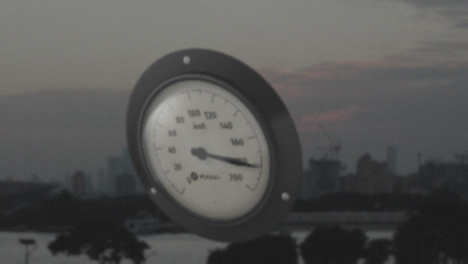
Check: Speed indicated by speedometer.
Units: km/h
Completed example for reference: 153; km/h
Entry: 180; km/h
